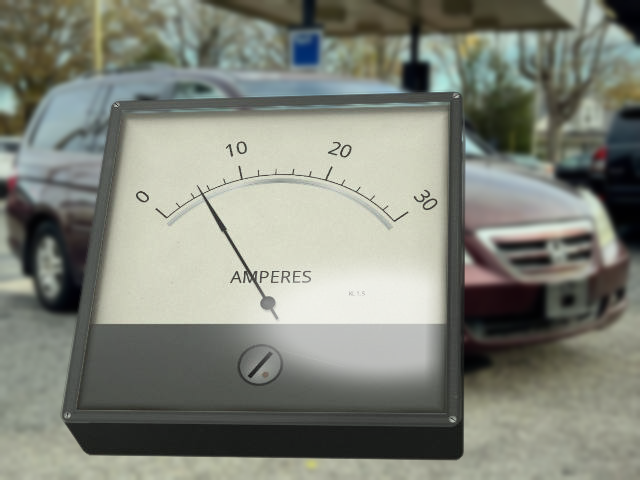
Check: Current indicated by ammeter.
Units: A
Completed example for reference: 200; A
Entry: 5; A
